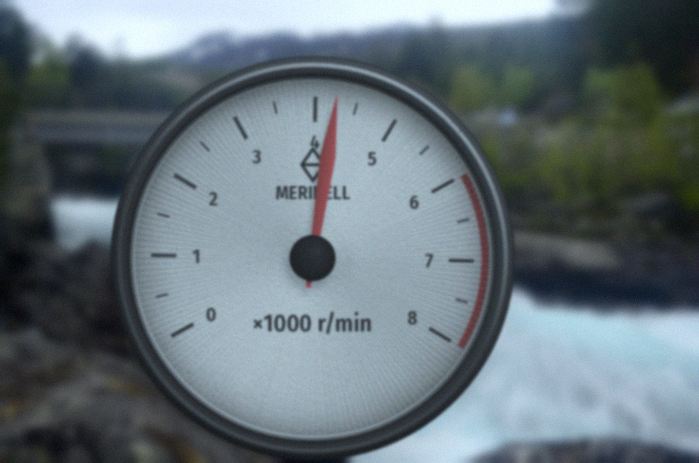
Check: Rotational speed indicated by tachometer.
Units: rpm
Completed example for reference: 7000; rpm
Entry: 4250; rpm
